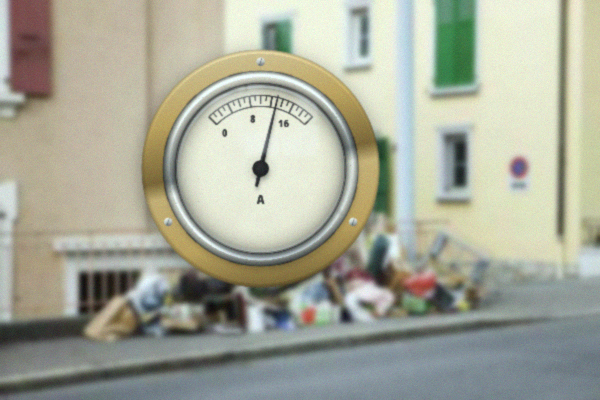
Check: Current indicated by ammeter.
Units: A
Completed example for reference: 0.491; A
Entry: 13; A
